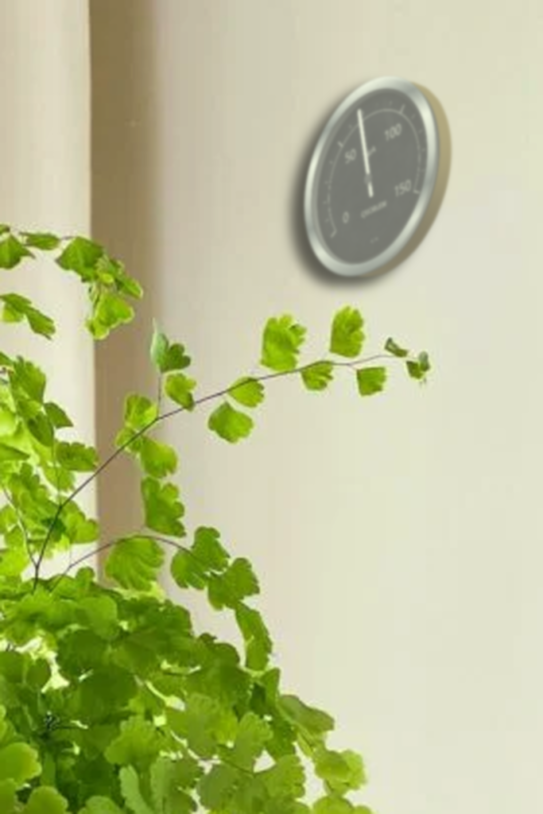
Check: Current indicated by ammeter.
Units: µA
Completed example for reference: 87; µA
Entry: 70; µA
